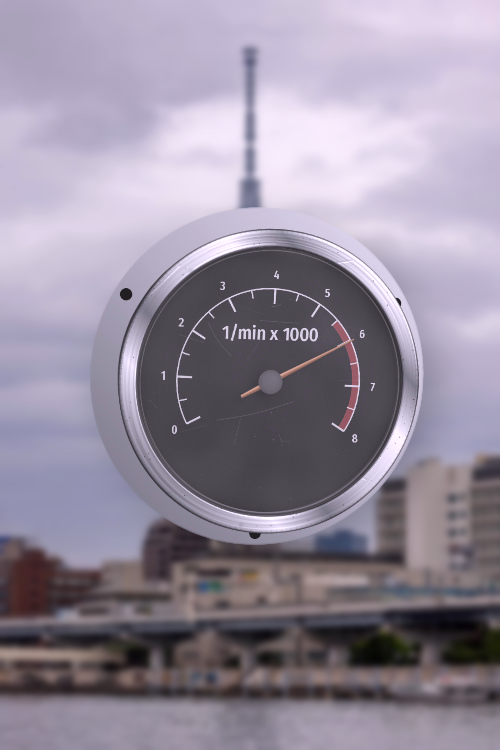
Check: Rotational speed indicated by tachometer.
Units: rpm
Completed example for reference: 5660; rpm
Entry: 6000; rpm
